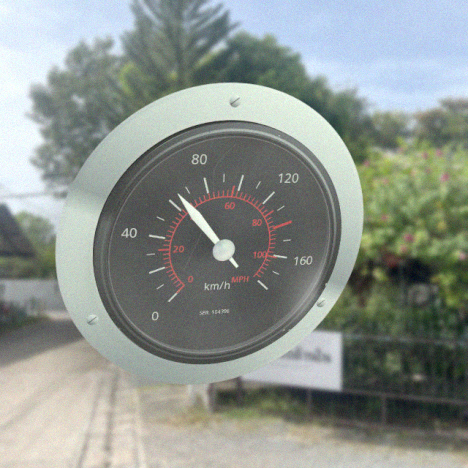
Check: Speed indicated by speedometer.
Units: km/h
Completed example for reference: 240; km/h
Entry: 65; km/h
